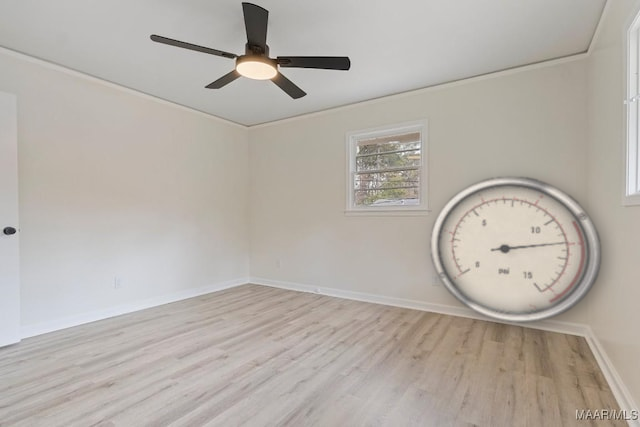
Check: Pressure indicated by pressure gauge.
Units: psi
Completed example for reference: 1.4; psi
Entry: 11.5; psi
